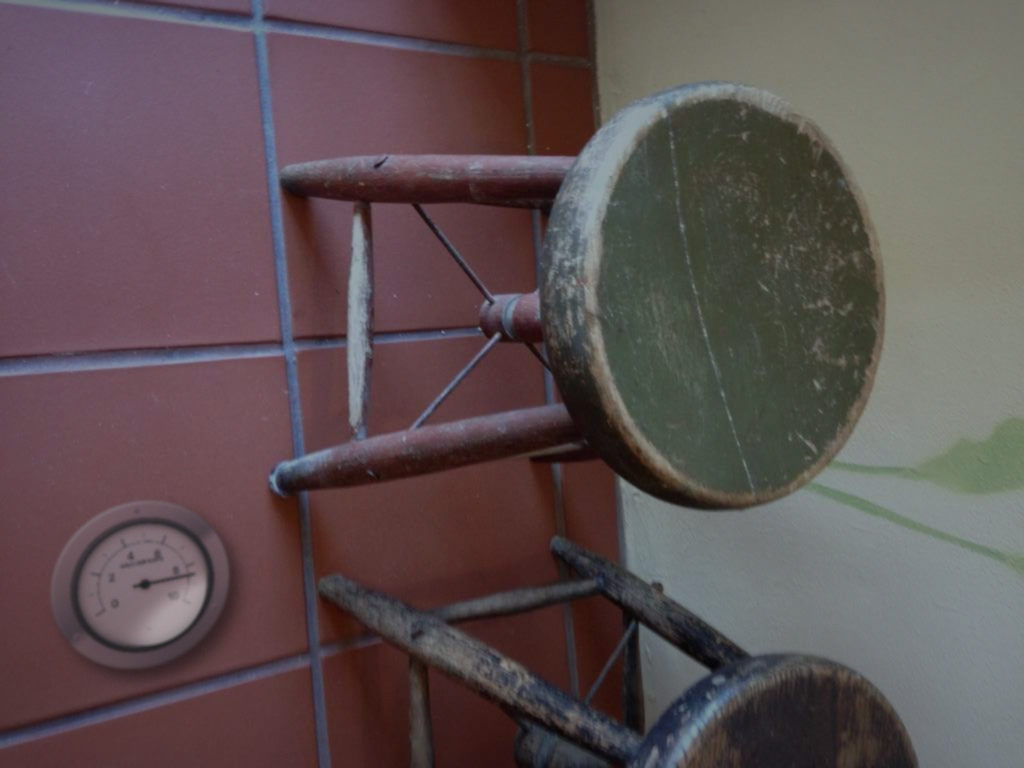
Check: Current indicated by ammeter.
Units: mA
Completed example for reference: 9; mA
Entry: 8.5; mA
